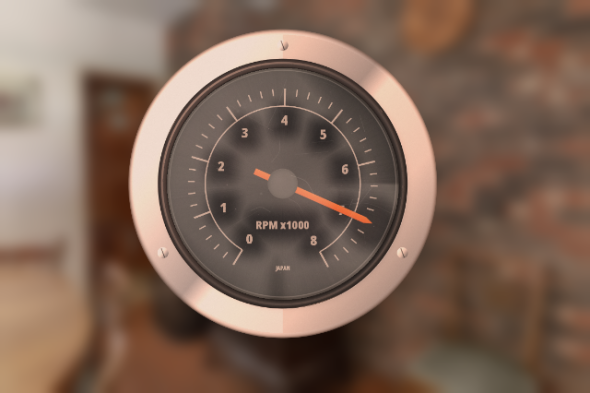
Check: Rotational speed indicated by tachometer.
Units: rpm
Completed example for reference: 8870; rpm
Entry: 7000; rpm
